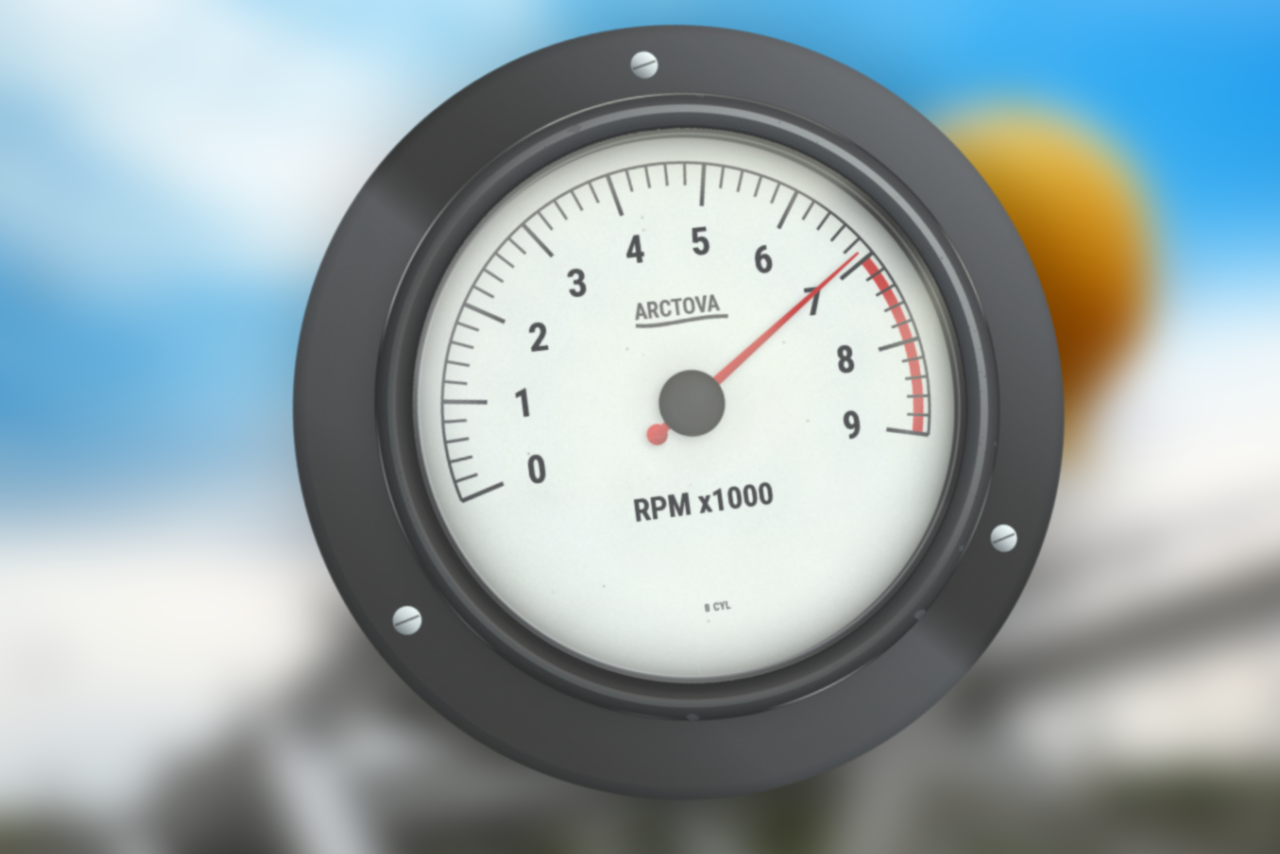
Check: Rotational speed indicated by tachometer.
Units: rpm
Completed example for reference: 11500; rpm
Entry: 6900; rpm
